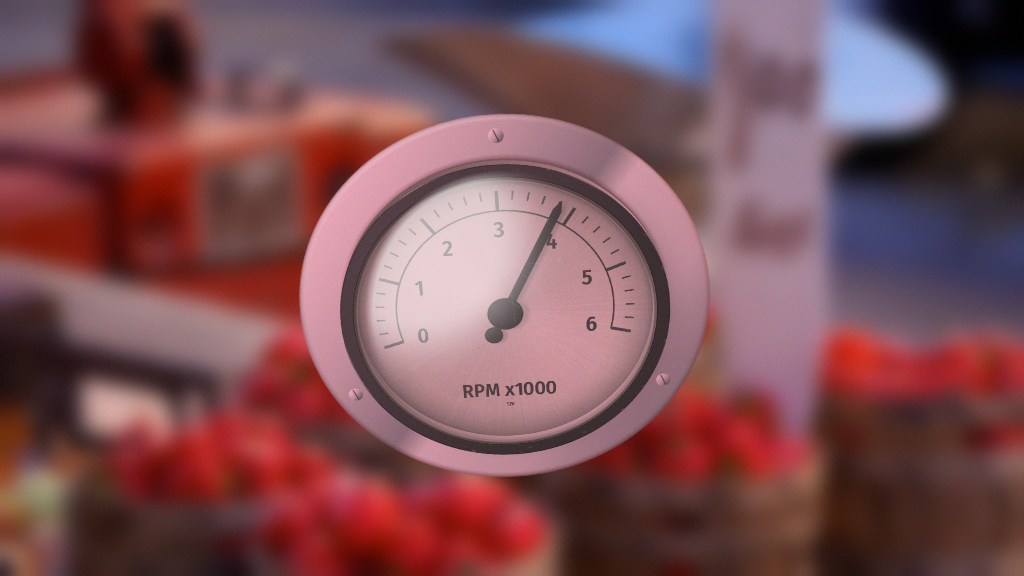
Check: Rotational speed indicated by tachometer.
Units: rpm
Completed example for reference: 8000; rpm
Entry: 3800; rpm
